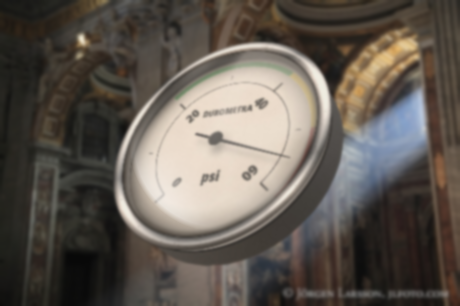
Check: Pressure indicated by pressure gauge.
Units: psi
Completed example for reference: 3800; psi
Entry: 55; psi
